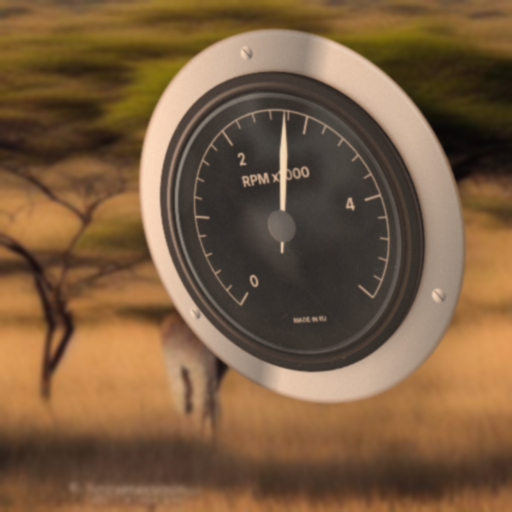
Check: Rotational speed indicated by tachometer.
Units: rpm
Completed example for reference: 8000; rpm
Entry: 2800; rpm
